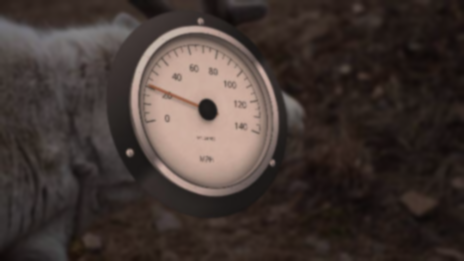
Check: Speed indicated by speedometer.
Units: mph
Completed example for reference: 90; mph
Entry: 20; mph
